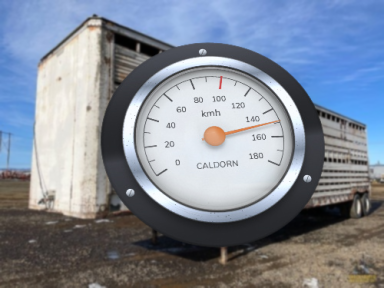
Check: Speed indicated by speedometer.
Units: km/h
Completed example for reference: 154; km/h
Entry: 150; km/h
